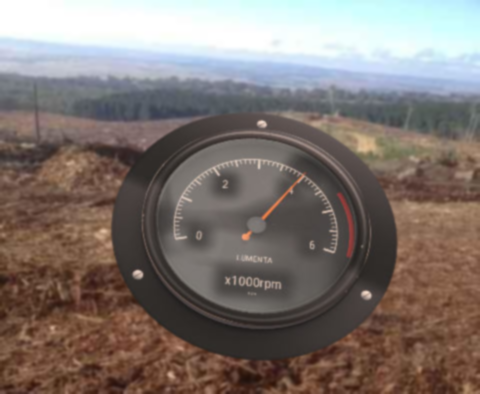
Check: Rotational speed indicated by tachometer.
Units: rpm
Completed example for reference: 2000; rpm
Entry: 4000; rpm
